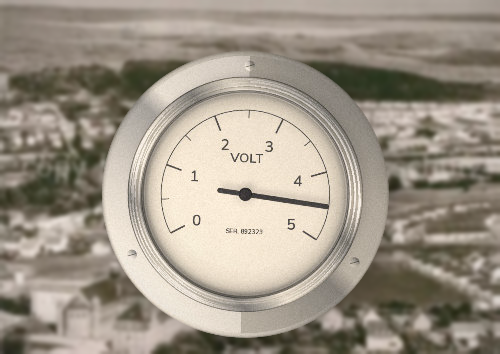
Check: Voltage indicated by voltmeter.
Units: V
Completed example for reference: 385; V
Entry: 4.5; V
